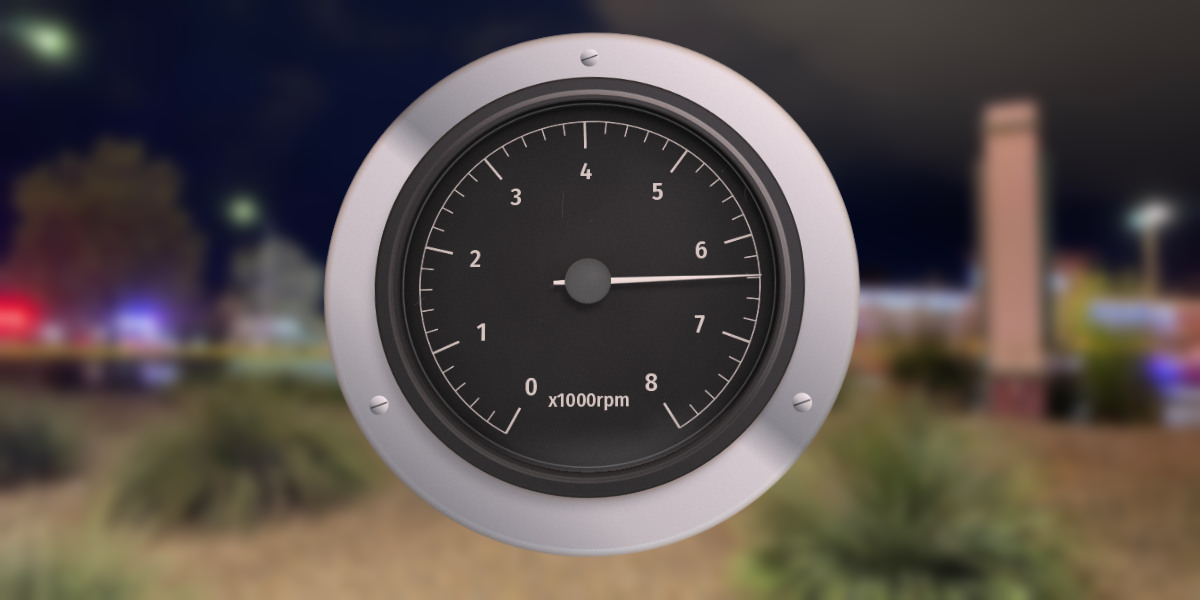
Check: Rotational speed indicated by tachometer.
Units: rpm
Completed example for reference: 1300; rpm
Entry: 6400; rpm
